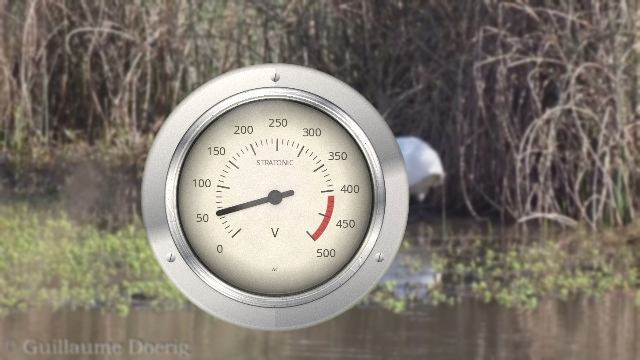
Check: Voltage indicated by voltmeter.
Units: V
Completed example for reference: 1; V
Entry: 50; V
